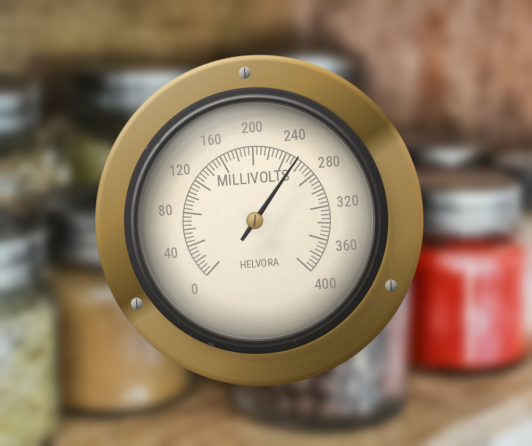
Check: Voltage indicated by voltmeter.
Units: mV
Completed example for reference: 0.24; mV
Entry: 255; mV
